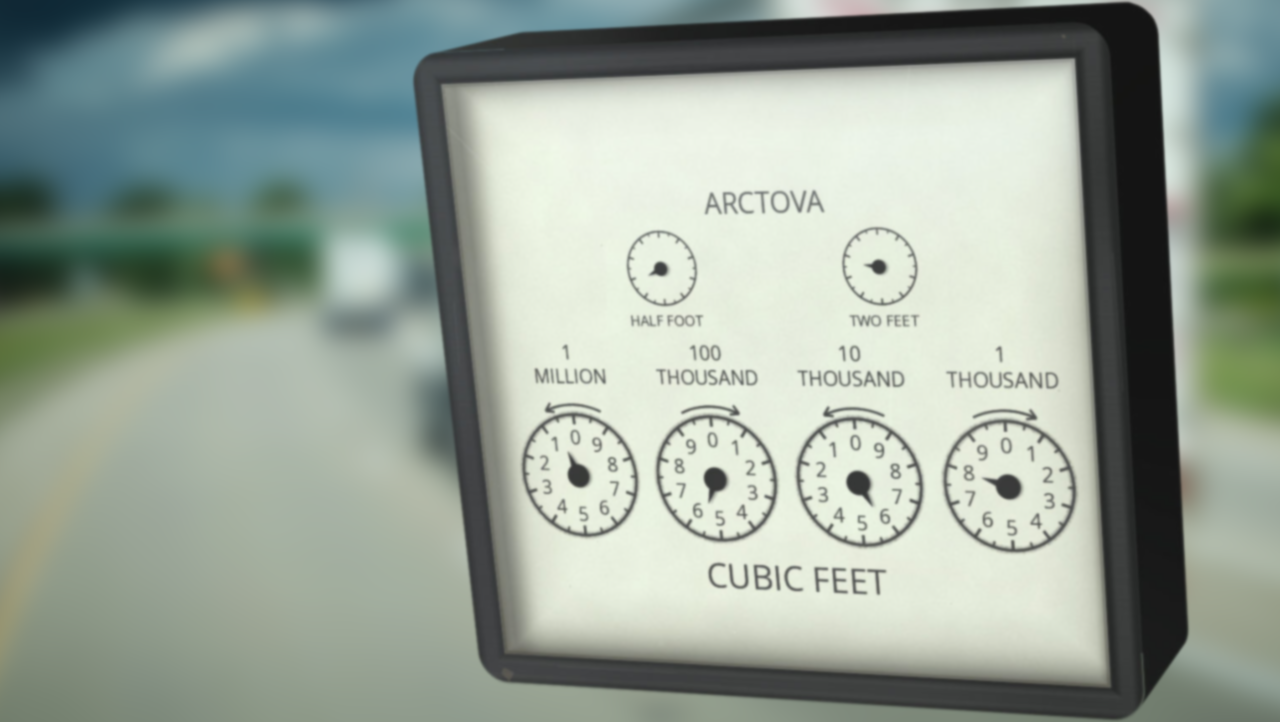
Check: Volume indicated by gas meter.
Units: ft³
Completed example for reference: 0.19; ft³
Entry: 55800; ft³
